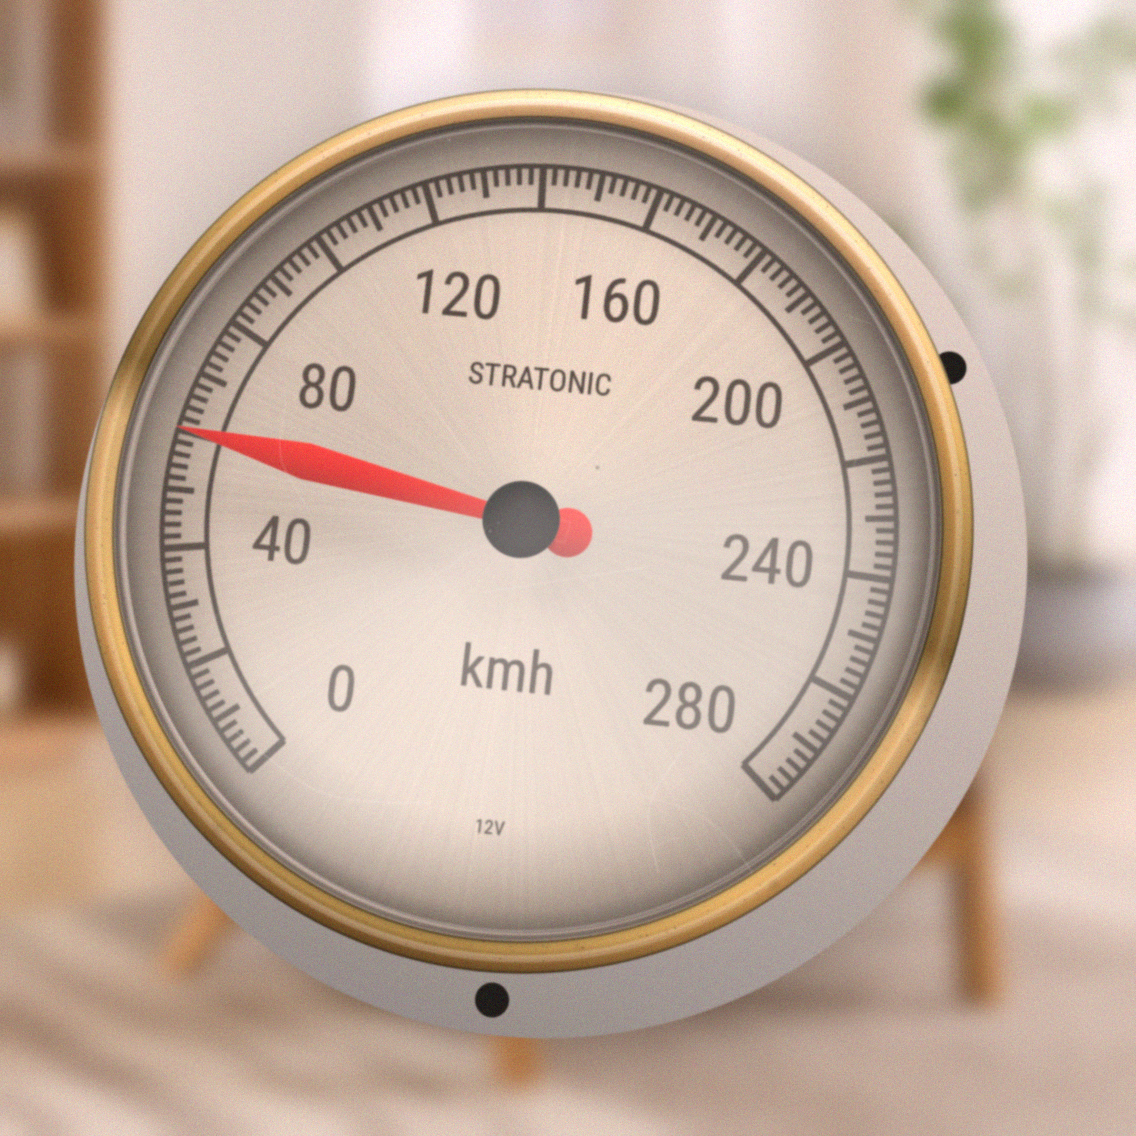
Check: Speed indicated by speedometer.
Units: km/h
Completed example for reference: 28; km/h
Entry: 60; km/h
